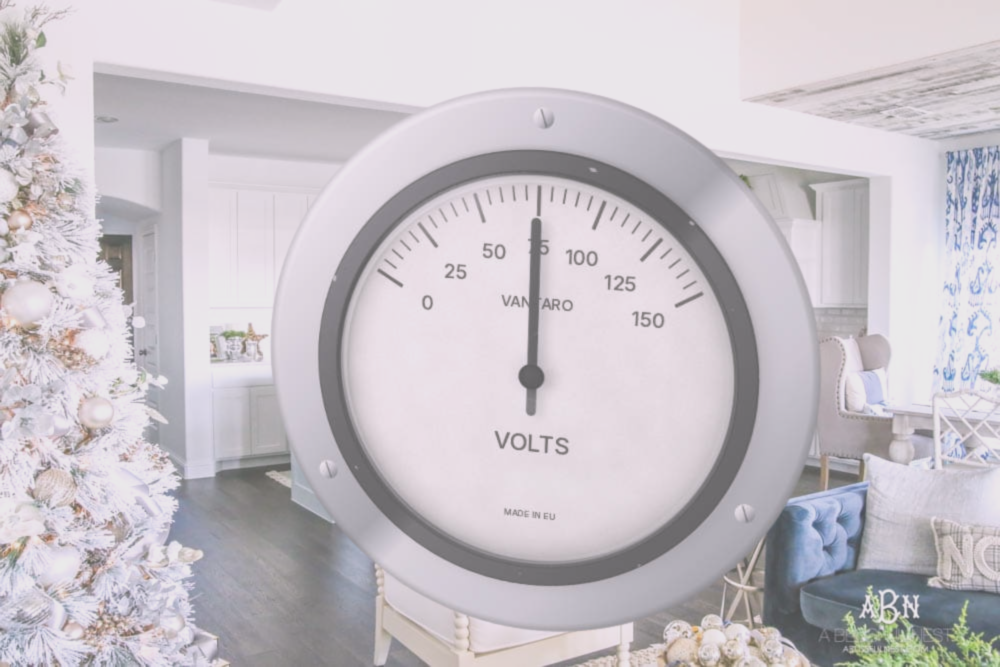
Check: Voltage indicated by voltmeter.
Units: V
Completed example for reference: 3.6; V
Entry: 75; V
